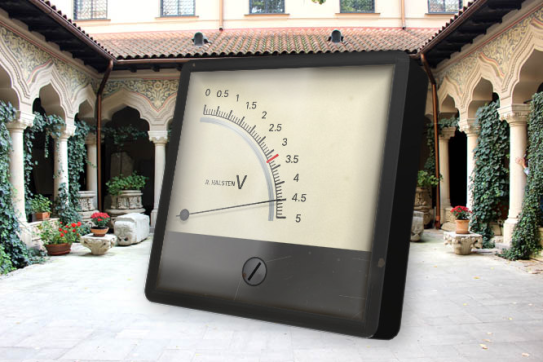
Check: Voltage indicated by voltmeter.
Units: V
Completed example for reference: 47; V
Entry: 4.5; V
